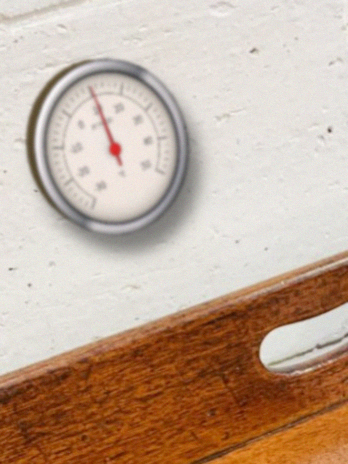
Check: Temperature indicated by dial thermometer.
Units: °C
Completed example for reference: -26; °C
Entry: 10; °C
